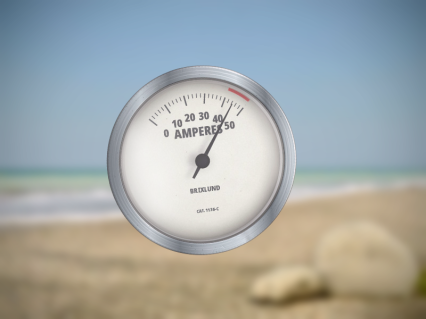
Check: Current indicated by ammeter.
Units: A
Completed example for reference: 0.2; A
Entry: 44; A
